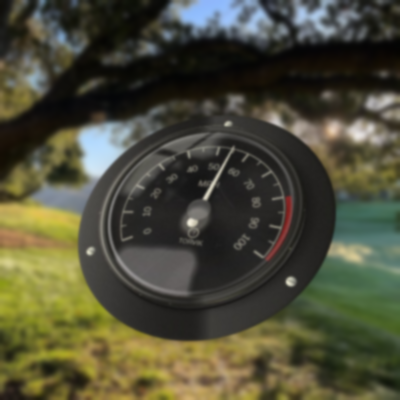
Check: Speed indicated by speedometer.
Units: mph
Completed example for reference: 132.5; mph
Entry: 55; mph
